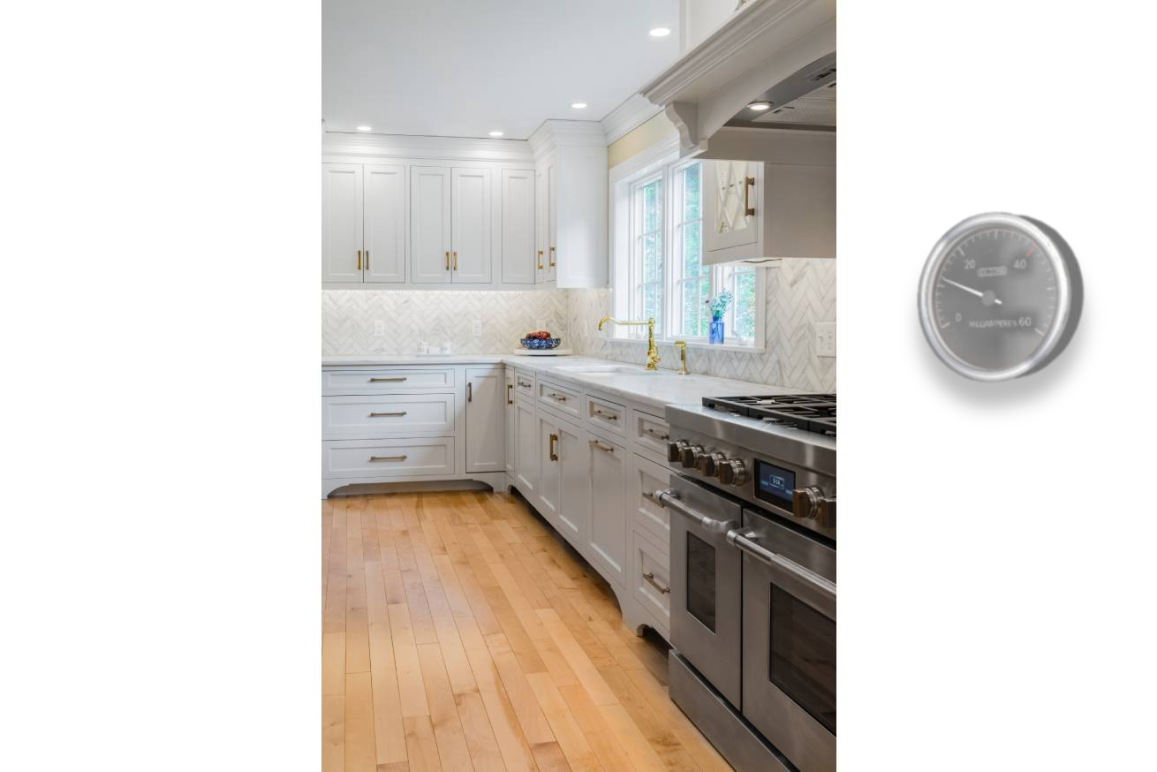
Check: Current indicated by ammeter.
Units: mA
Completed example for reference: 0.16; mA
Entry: 12; mA
